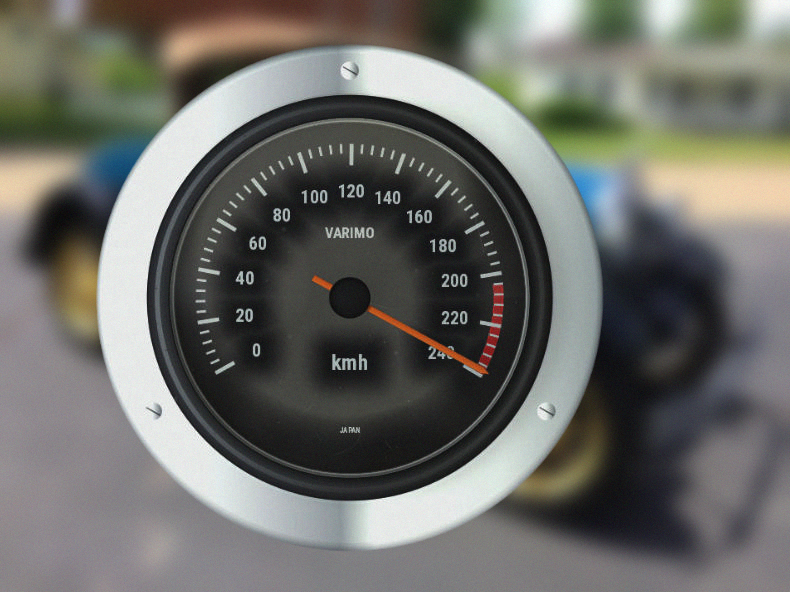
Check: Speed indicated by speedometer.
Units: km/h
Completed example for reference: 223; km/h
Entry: 238; km/h
